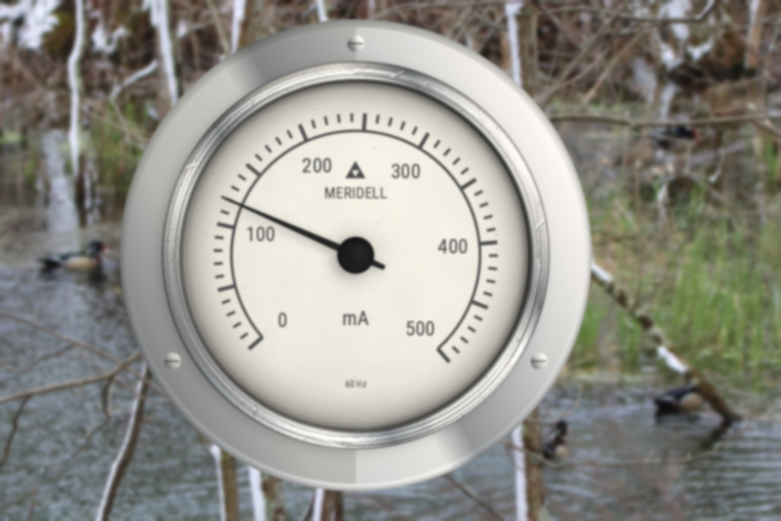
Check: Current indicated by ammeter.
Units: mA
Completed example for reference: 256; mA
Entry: 120; mA
